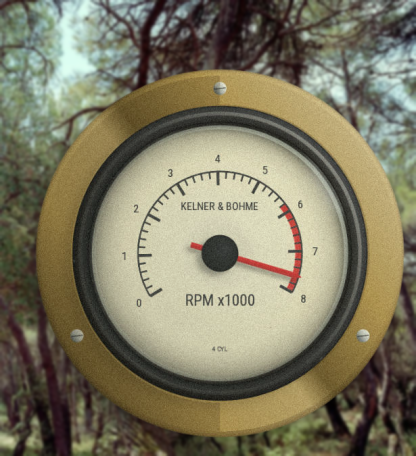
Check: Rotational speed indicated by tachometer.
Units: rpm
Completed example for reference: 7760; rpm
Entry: 7600; rpm
